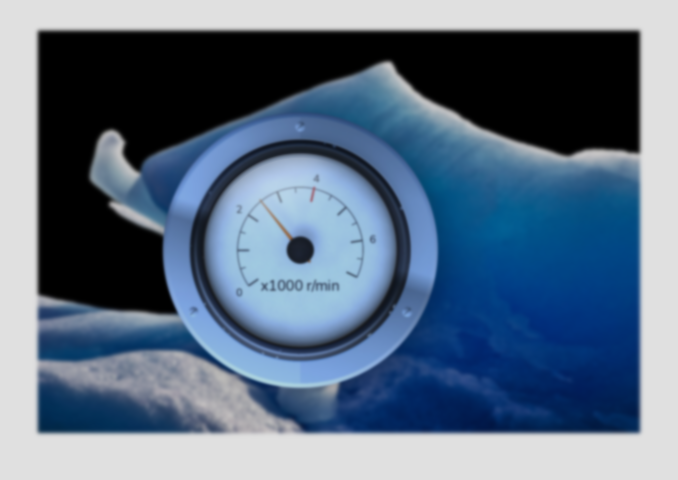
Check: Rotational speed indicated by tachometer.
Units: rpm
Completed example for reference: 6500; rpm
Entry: 2500; rpm
